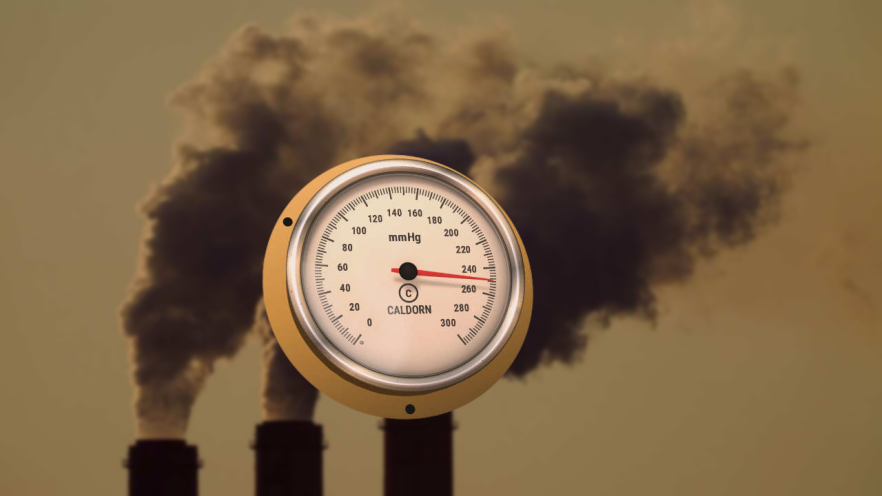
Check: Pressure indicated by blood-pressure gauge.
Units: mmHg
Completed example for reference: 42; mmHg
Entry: 250; mmHg
